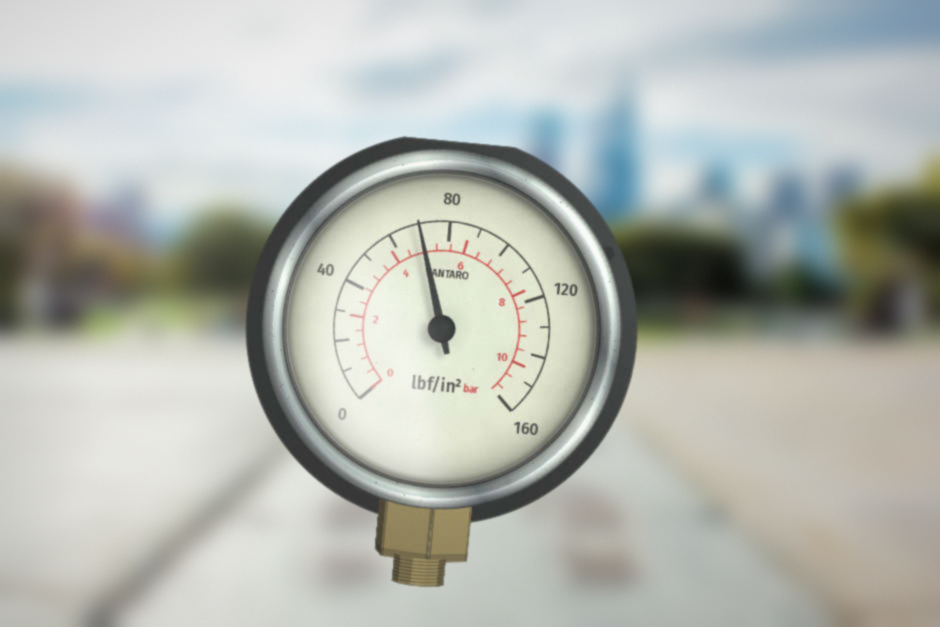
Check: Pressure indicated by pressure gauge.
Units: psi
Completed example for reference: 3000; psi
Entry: 70; psi
